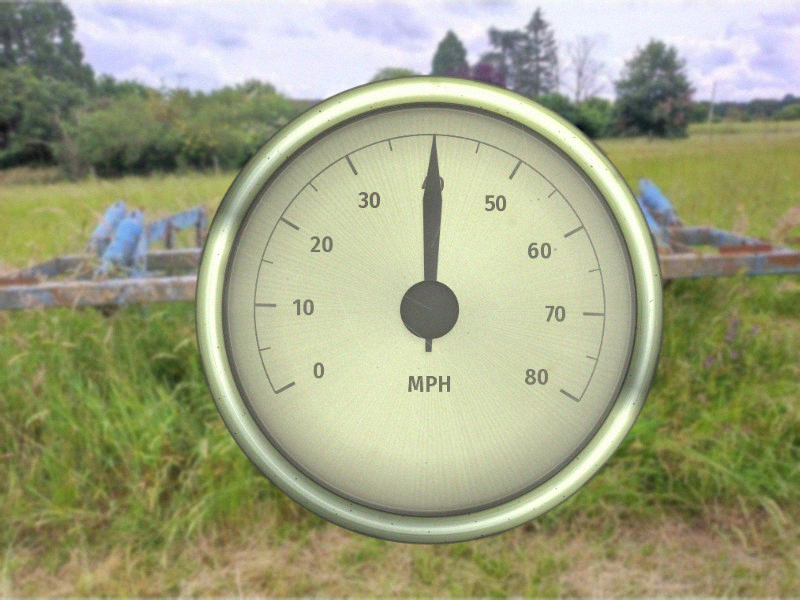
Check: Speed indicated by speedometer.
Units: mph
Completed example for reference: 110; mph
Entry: 40; mph
